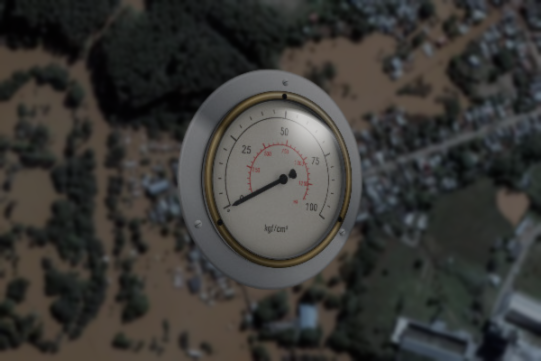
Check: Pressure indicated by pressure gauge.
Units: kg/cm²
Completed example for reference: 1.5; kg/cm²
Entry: 0; kg/cm²
